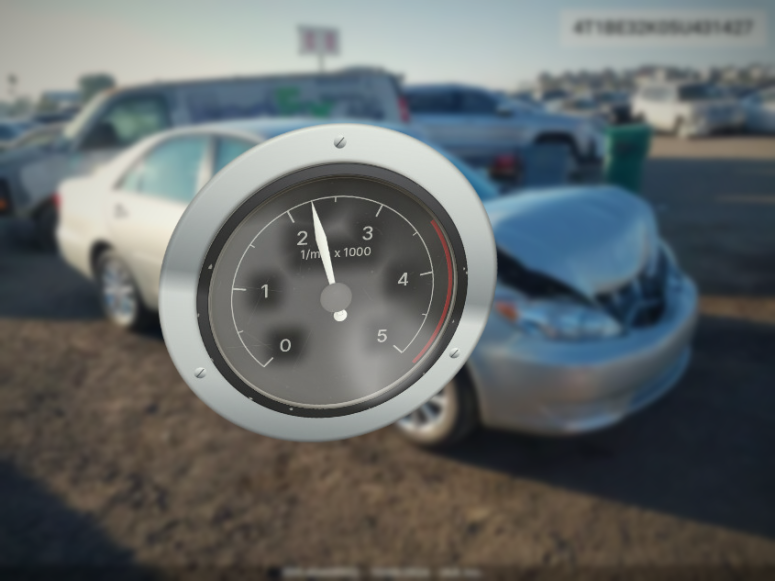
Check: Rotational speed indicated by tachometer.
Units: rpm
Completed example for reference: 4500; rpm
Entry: 2250; rpm
